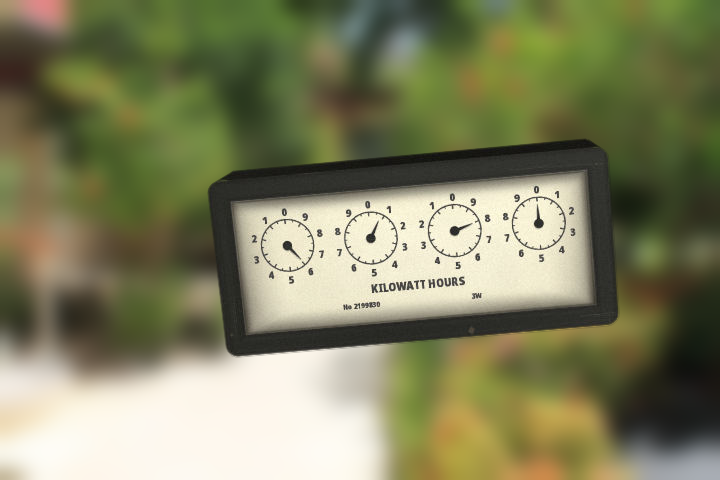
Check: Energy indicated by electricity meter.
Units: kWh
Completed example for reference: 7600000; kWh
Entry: 6080; kWh
